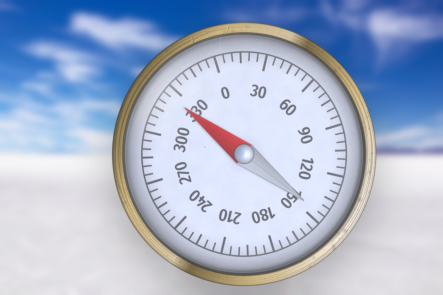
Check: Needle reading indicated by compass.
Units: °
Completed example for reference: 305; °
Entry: 325; °
